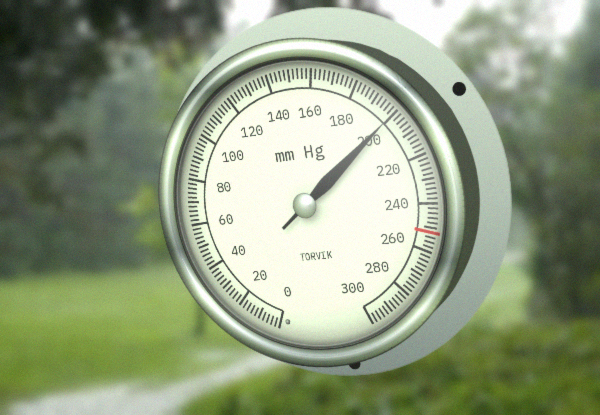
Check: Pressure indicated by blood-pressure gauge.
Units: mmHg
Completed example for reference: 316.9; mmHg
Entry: 200; mmHg
